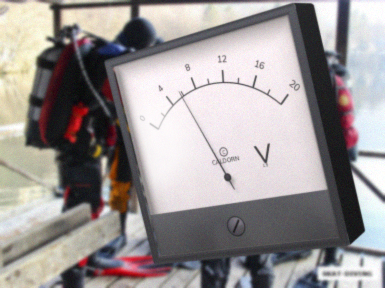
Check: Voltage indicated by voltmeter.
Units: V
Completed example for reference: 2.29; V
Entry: 6; V
